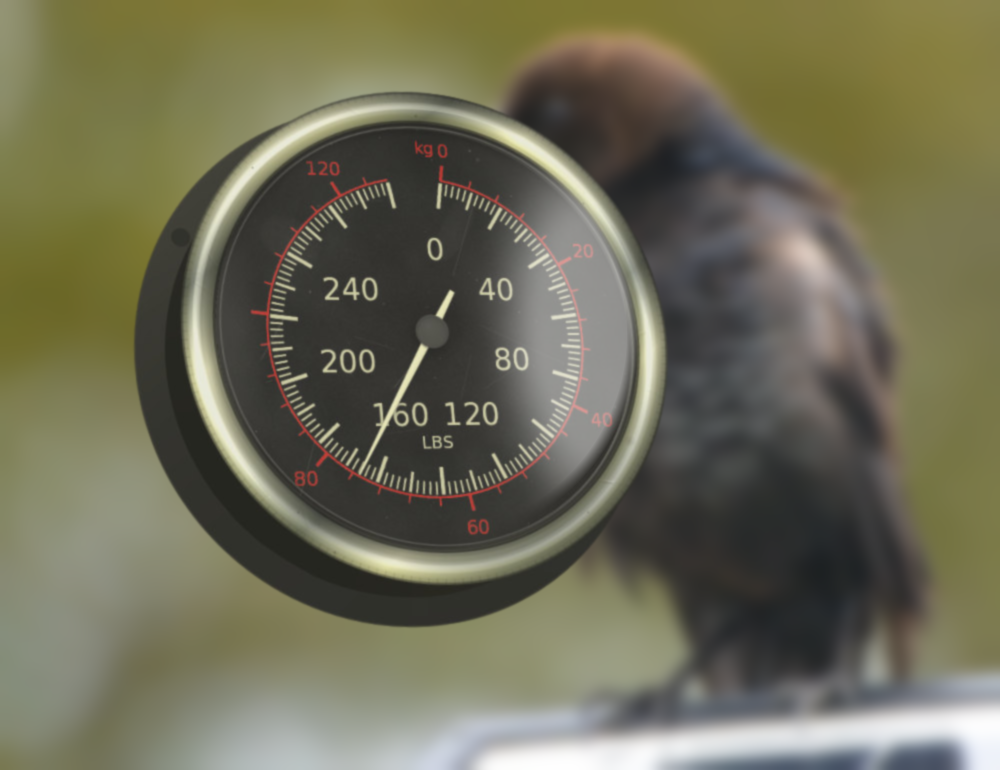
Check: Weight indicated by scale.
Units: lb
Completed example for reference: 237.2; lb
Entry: 166; lb
